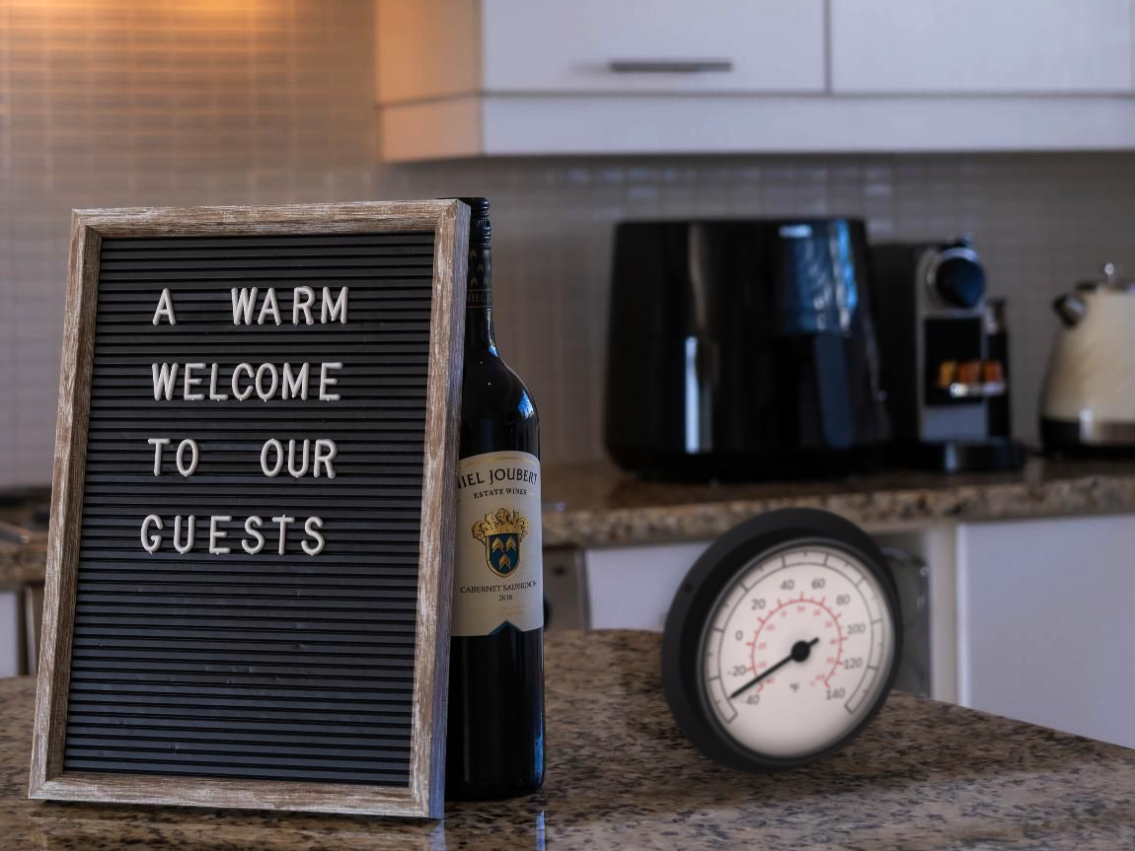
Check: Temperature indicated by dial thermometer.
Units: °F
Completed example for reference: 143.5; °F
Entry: -30; °F
